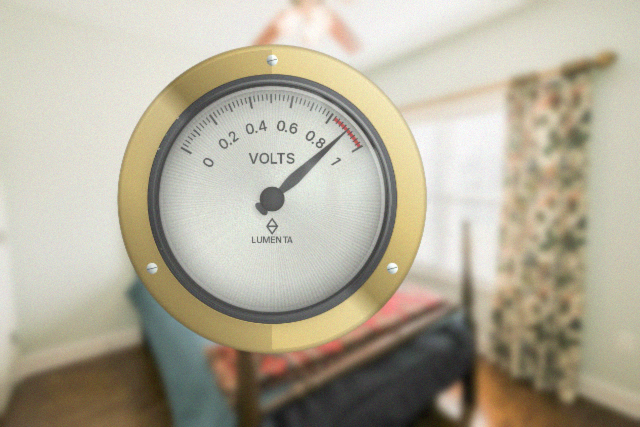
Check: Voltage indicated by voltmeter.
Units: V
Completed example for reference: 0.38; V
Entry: 0.9; V
